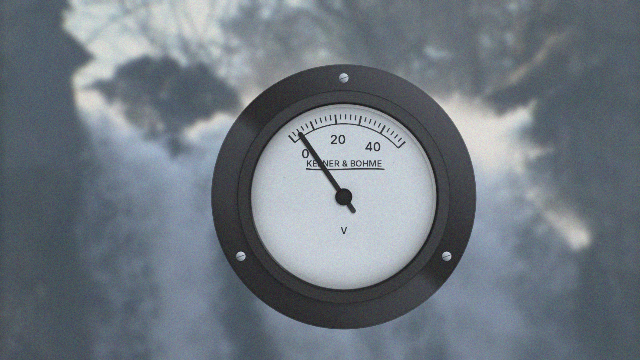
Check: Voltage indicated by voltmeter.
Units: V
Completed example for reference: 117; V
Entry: 4; V
